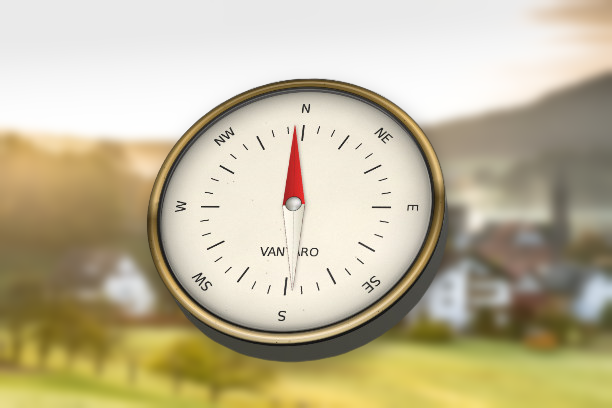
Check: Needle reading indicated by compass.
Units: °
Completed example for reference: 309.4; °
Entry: 355; °
